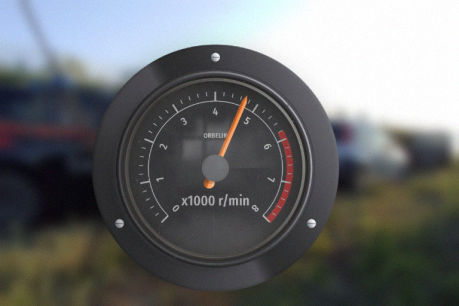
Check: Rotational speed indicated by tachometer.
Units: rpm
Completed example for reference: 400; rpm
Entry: 4700; rpm
